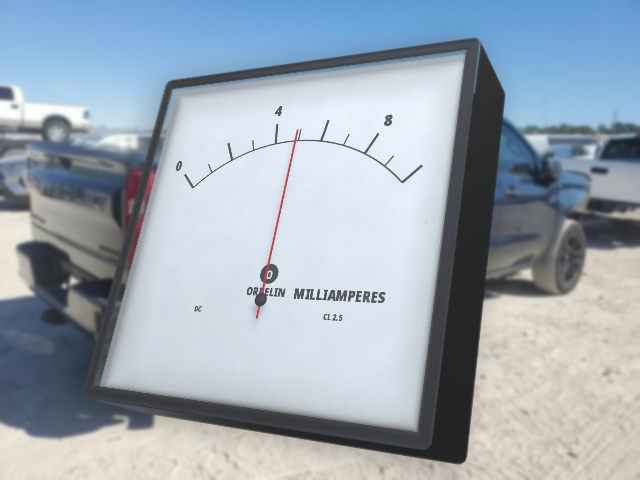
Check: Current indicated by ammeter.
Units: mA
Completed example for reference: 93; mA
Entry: 5; mA
